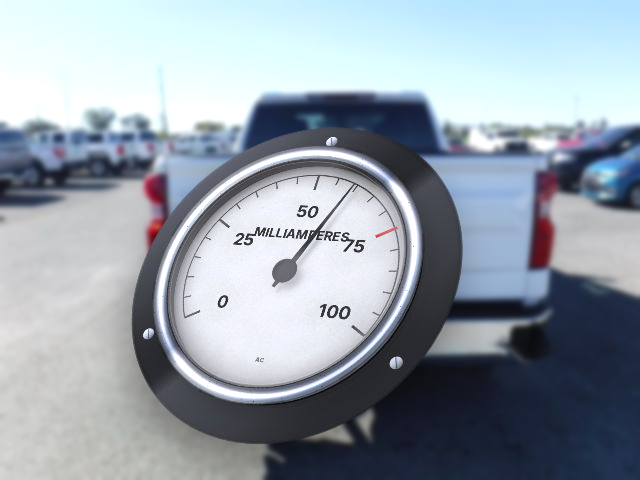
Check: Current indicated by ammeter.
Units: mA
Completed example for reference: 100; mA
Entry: 60; mA
